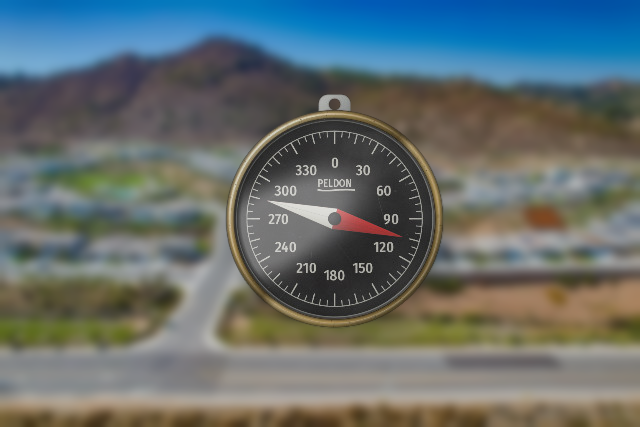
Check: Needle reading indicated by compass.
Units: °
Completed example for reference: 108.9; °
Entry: 105; °
